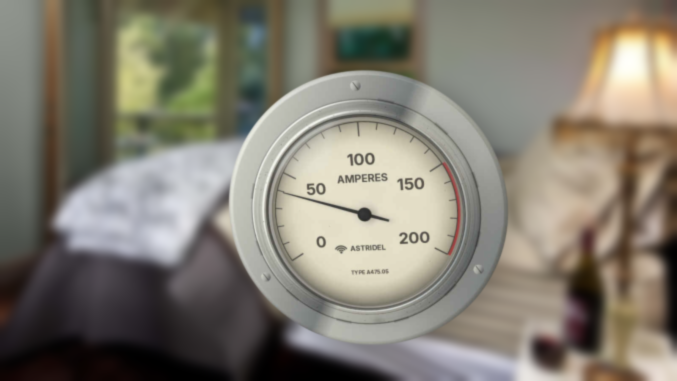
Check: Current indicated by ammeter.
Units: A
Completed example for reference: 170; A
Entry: 40; A
